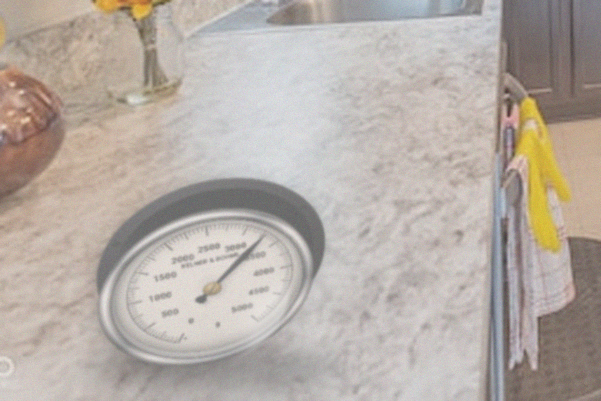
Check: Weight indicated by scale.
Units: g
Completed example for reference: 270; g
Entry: 3250; g
